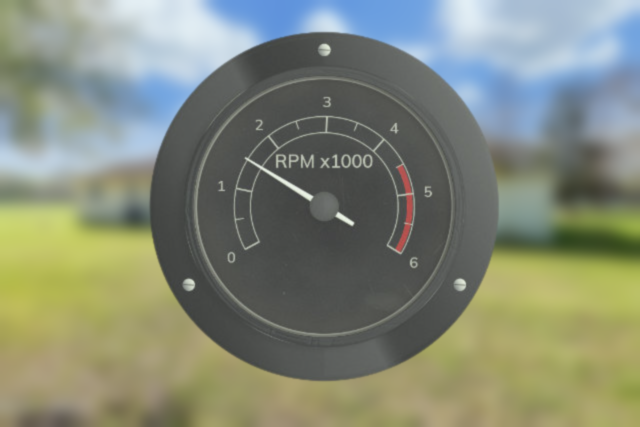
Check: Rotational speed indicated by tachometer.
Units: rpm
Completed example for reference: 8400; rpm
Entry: 1500; rpm
